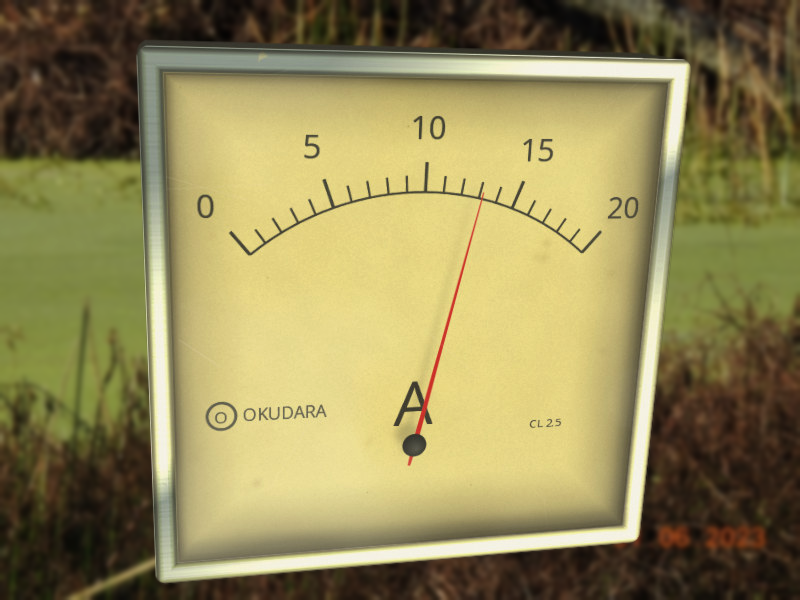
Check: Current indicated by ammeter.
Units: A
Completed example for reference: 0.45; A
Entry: 13; A
